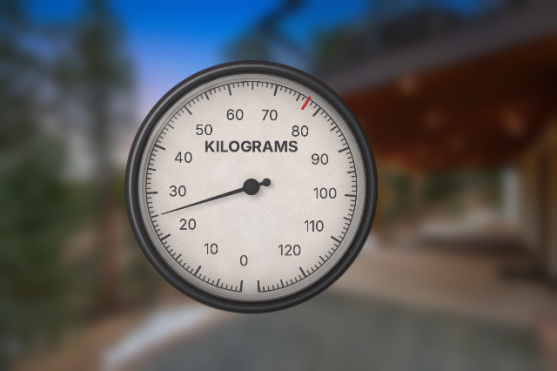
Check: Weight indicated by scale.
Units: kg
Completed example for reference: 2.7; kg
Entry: 25; kg
